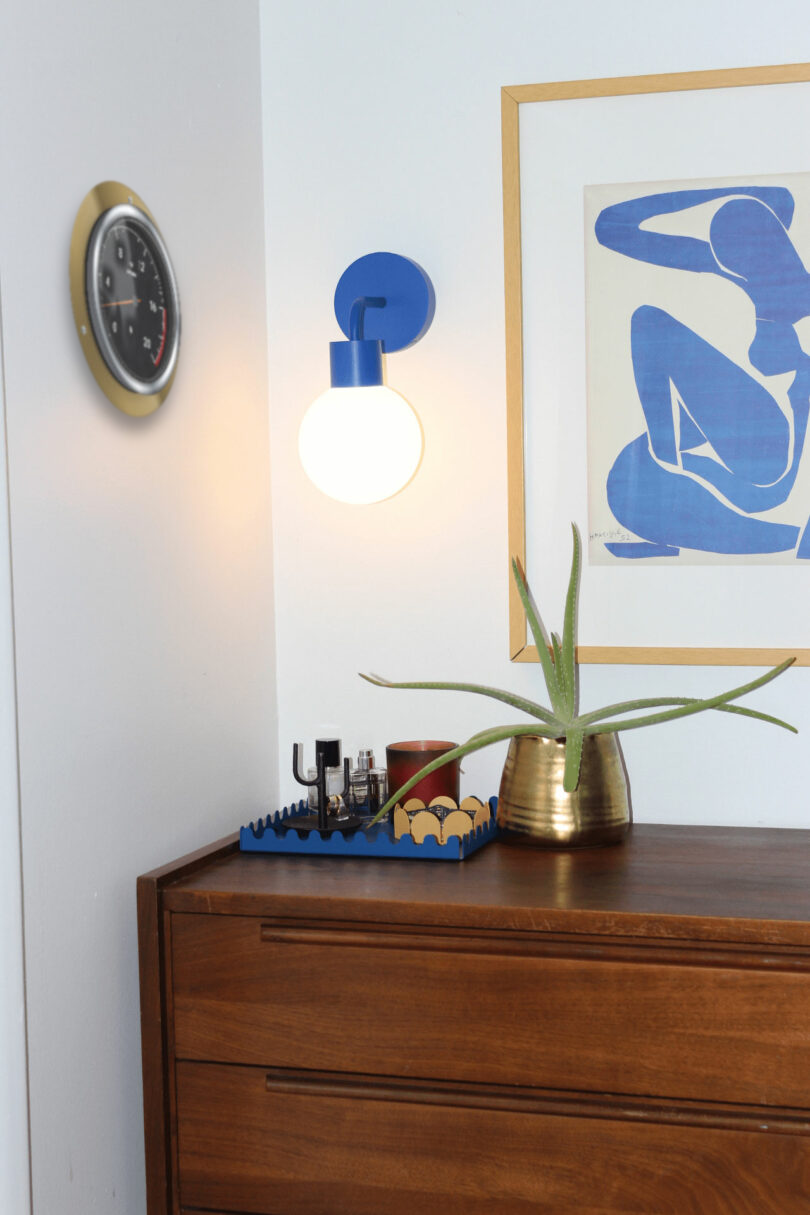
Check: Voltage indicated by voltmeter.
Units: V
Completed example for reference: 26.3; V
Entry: 2; V
